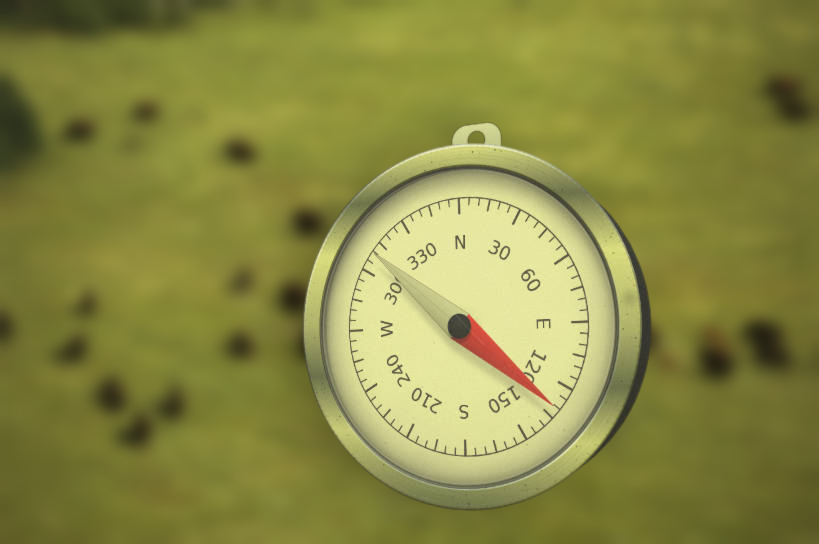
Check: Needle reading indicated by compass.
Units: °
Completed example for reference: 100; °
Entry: 130; °
